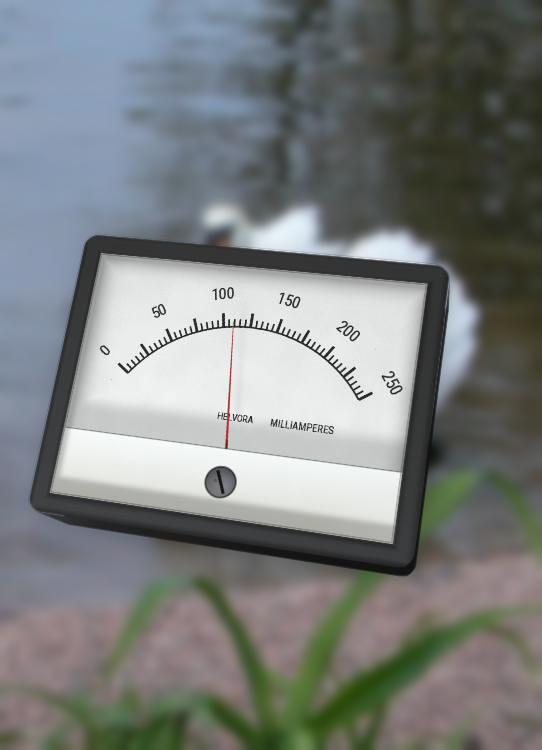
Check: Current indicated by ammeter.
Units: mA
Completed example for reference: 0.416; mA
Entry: 110; mA
